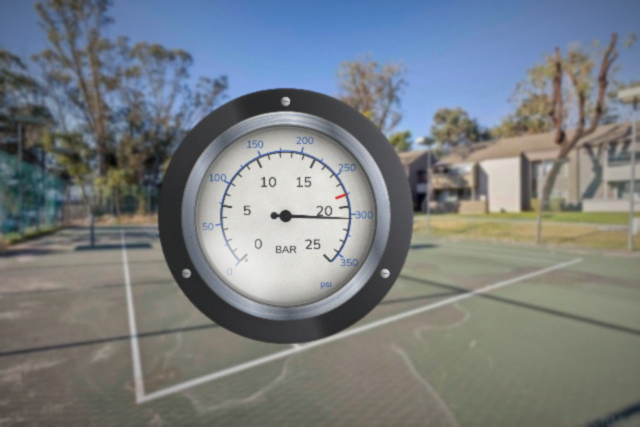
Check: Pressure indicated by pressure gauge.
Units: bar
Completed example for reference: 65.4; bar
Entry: 21; bar
